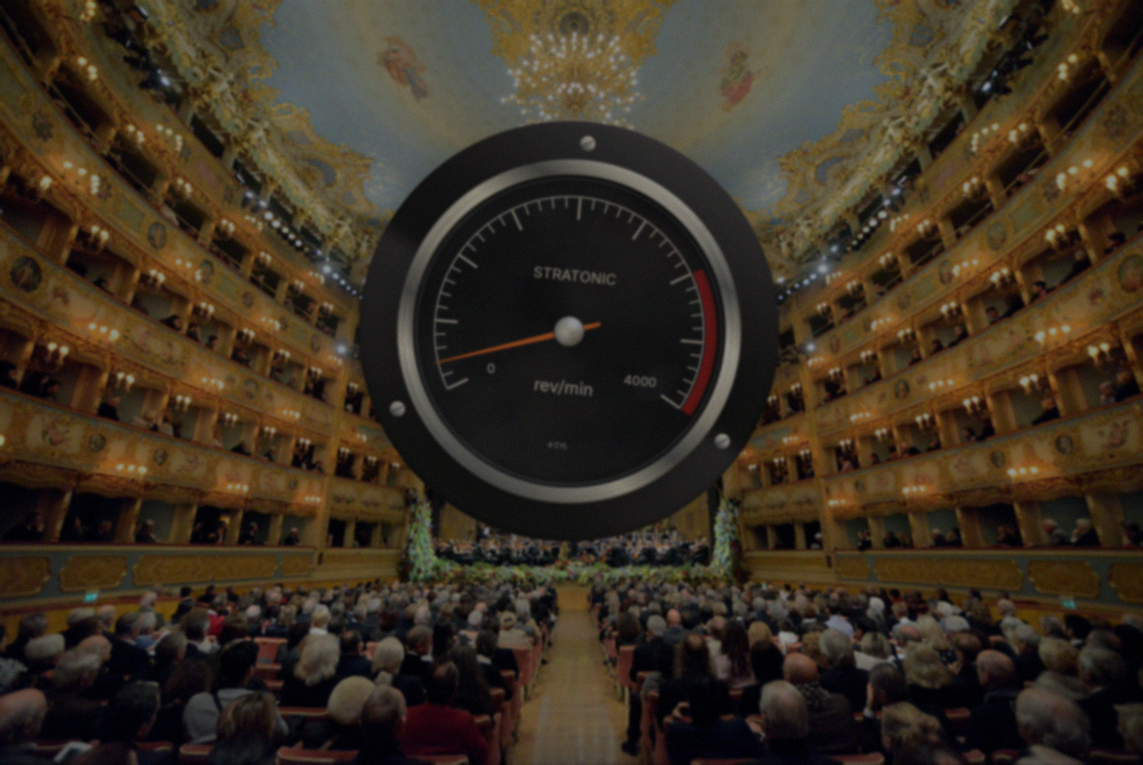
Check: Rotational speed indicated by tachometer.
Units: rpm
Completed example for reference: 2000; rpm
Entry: 200; rpm
